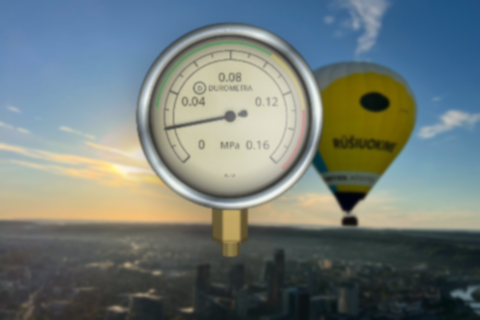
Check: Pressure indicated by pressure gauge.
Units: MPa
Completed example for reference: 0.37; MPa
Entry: 0.02; MPa
